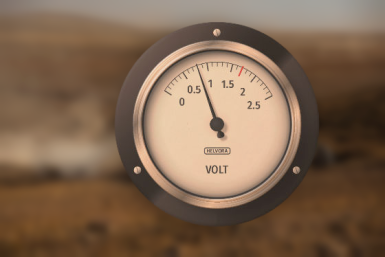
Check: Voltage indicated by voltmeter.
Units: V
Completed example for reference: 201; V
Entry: 0.8; V
